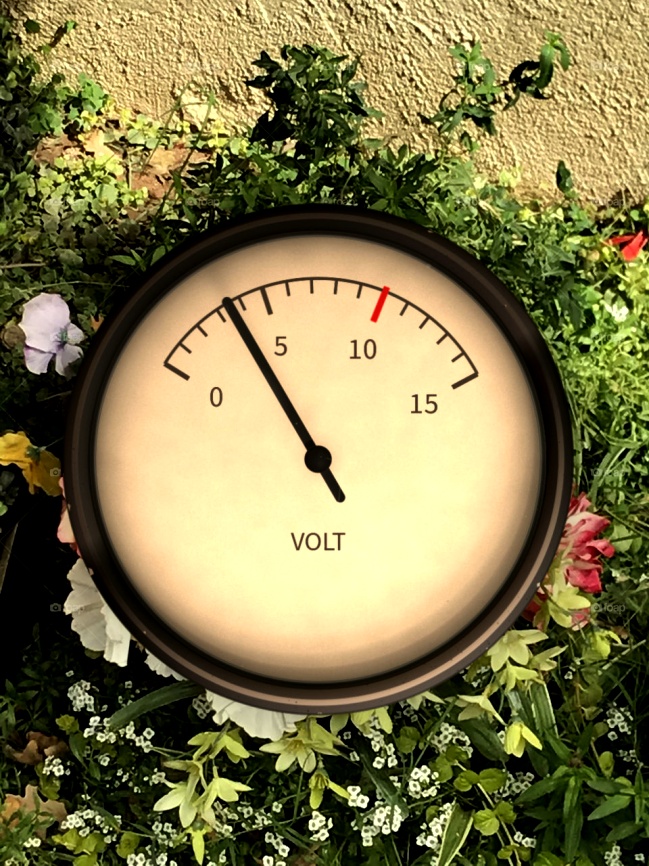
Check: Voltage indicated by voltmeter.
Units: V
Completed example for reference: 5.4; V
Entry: 3.5; V
